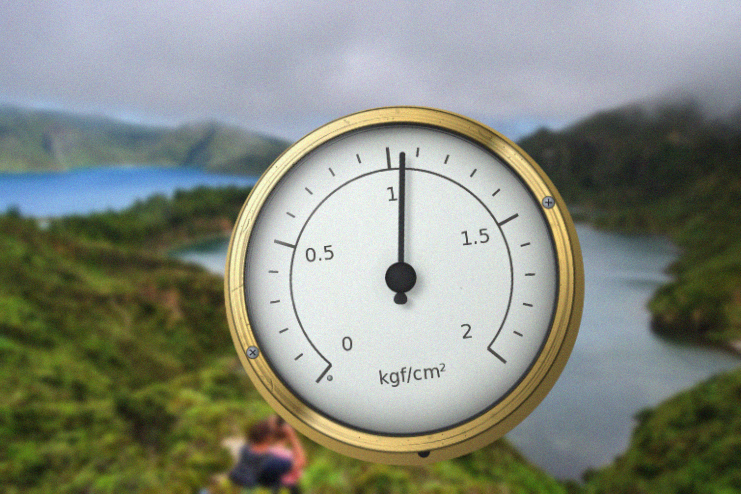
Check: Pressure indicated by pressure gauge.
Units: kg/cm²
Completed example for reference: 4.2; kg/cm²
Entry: 1.05; kg/cm²
